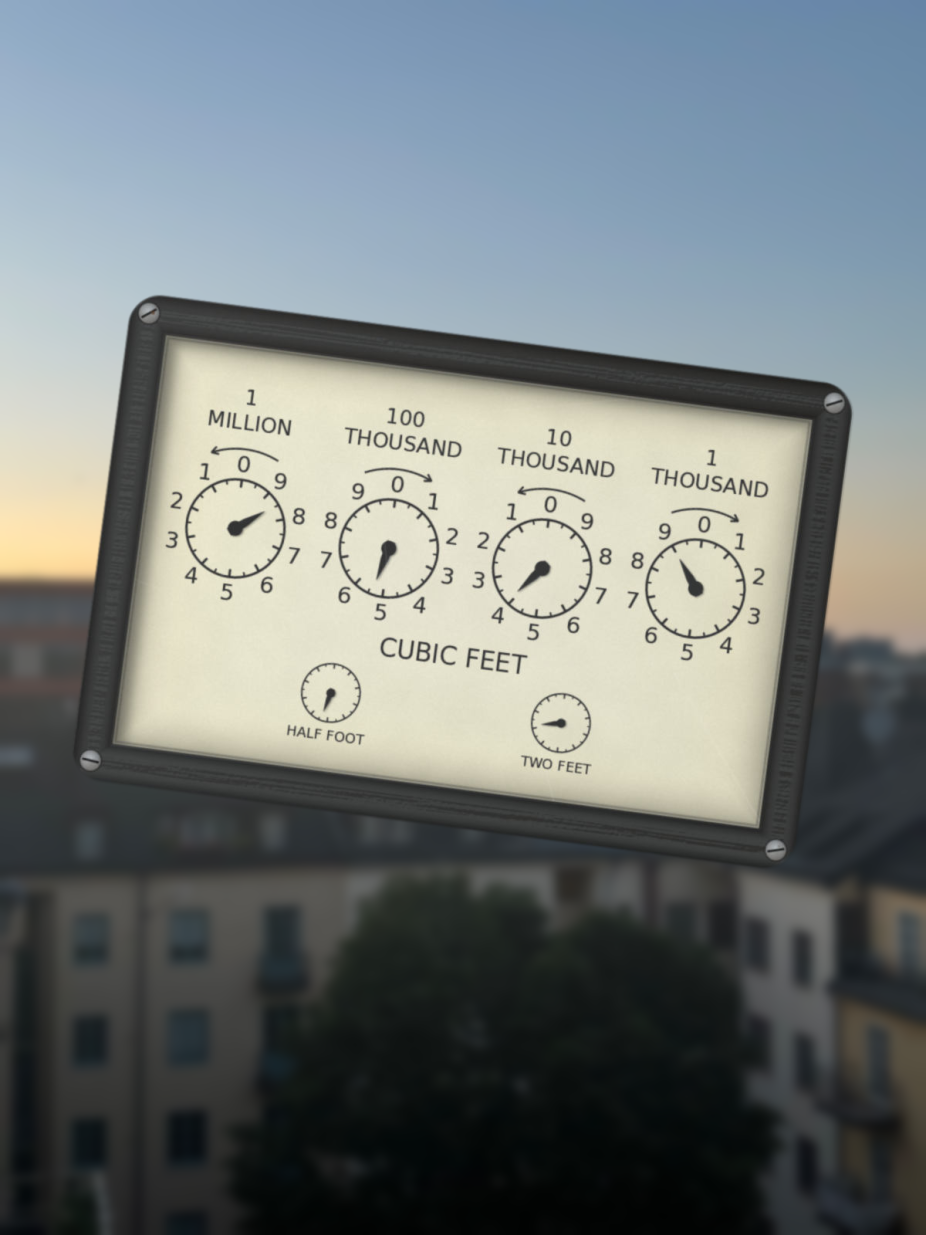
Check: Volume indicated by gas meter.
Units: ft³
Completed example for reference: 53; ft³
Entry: 853900; ft³
